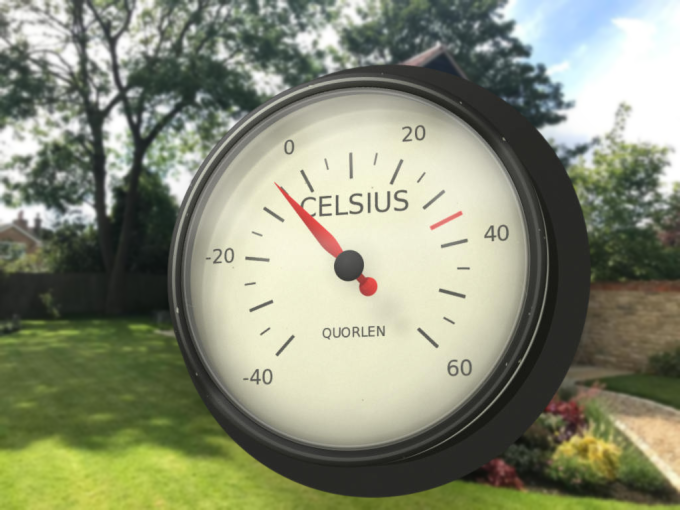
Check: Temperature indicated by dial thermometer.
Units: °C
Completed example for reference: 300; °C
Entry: -5; °C
